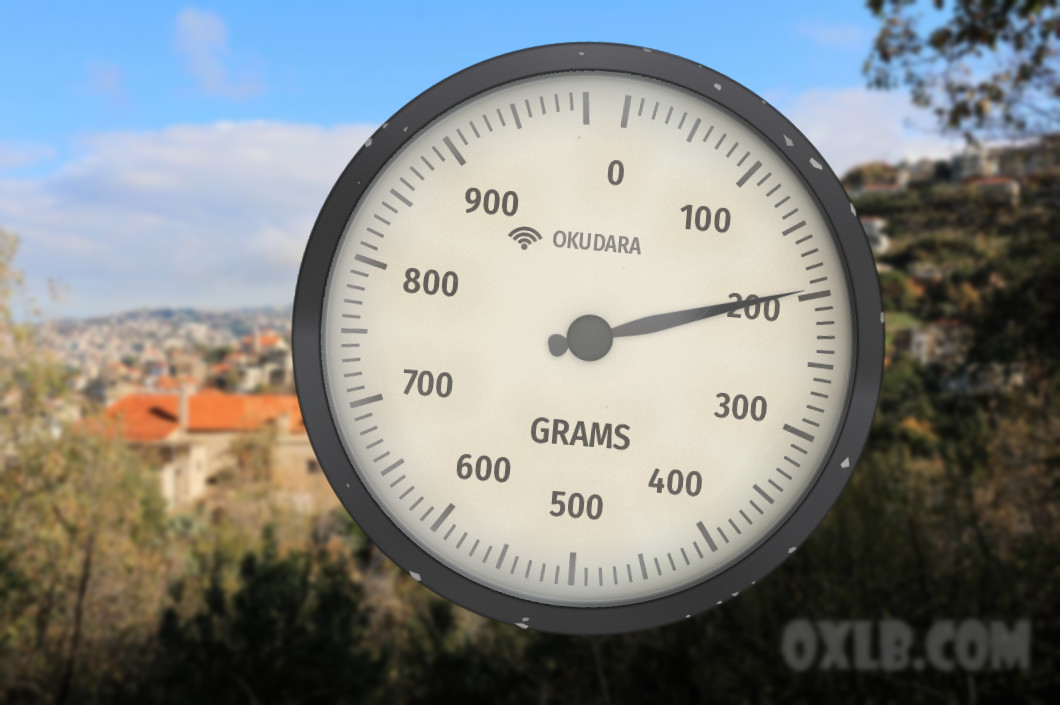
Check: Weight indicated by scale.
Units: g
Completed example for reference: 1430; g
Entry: 195; g
